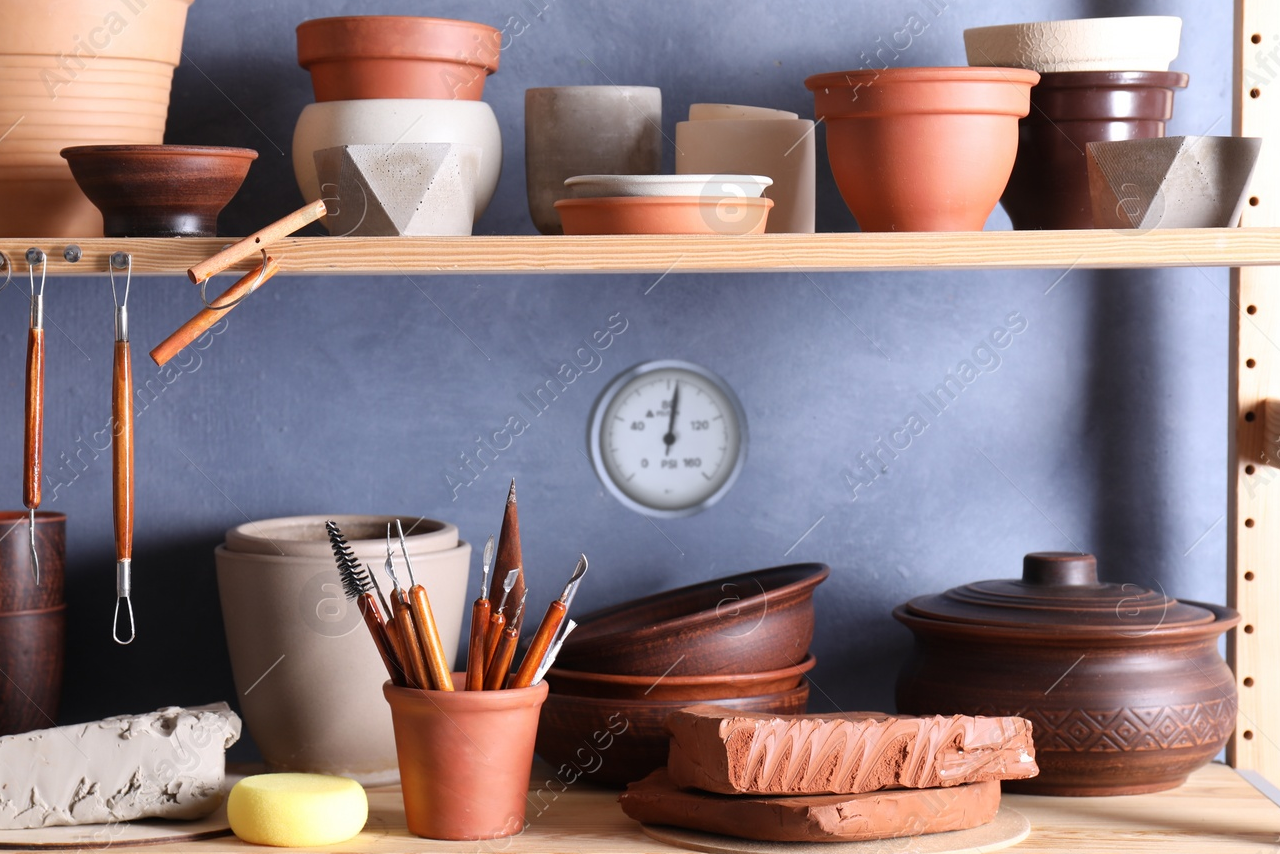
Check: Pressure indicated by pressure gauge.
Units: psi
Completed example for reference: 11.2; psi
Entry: 85; psi
